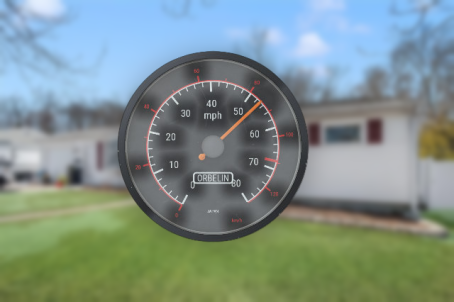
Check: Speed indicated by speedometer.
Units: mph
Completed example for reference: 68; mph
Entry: 53; mph
